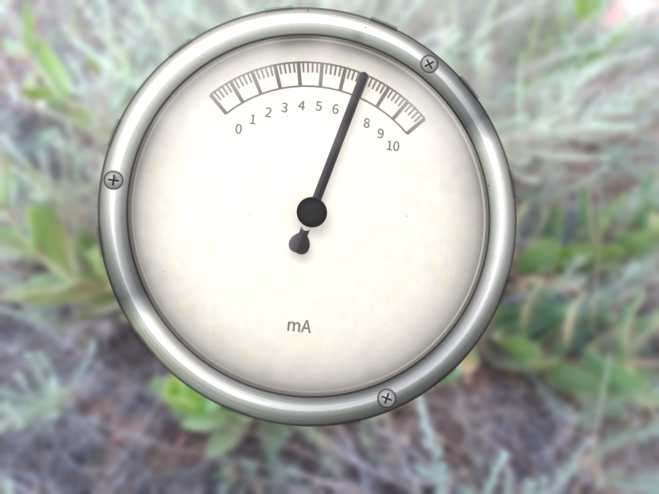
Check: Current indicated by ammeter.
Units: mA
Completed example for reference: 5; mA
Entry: 6.8; mA
